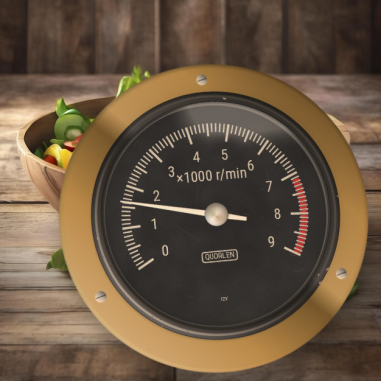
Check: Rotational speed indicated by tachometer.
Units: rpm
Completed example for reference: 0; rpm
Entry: 1600; rpm
